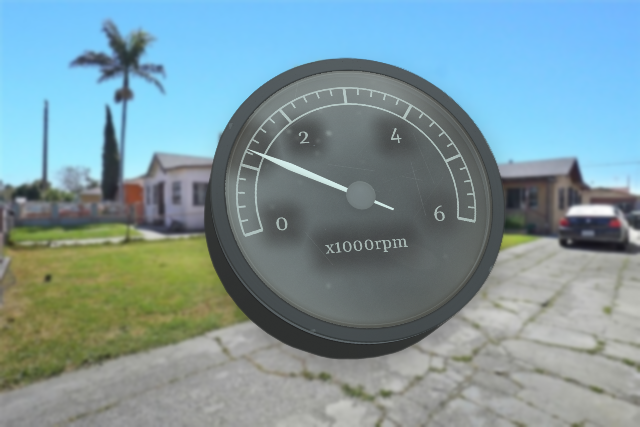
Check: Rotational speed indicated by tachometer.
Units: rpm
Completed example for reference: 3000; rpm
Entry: 1200; rpm
